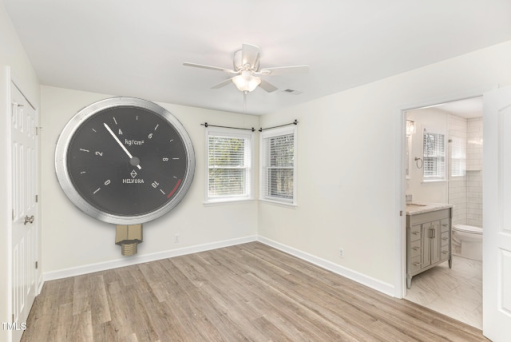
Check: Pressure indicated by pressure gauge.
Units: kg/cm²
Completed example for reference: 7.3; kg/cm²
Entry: 3.5; kg/cm²
